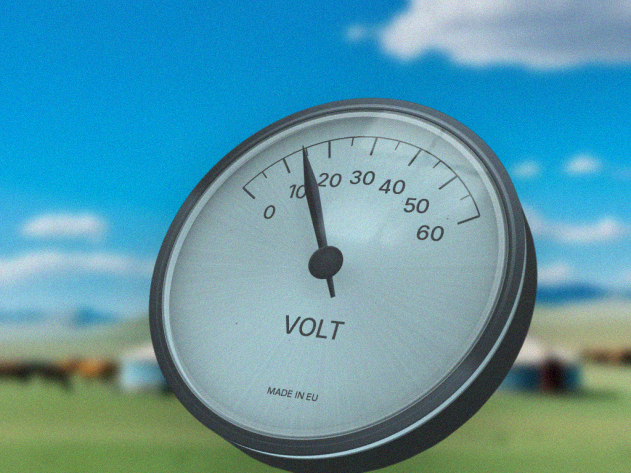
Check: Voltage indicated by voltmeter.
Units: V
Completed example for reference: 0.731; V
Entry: 15; V
